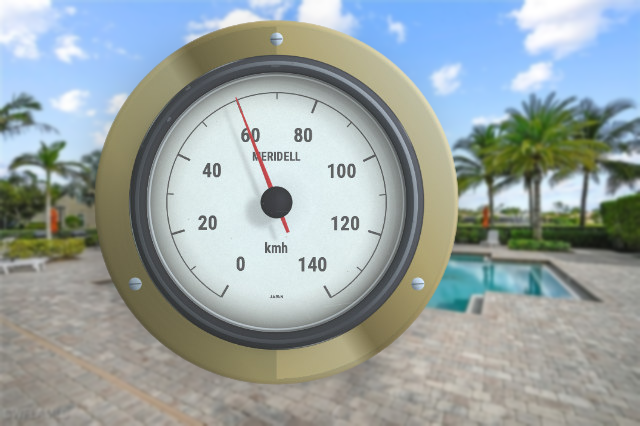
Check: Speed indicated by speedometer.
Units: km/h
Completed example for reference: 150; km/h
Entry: 60; km/h
